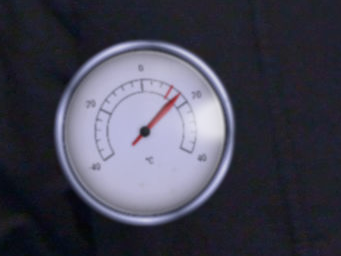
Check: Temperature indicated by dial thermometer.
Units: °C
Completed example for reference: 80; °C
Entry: 16; °C
